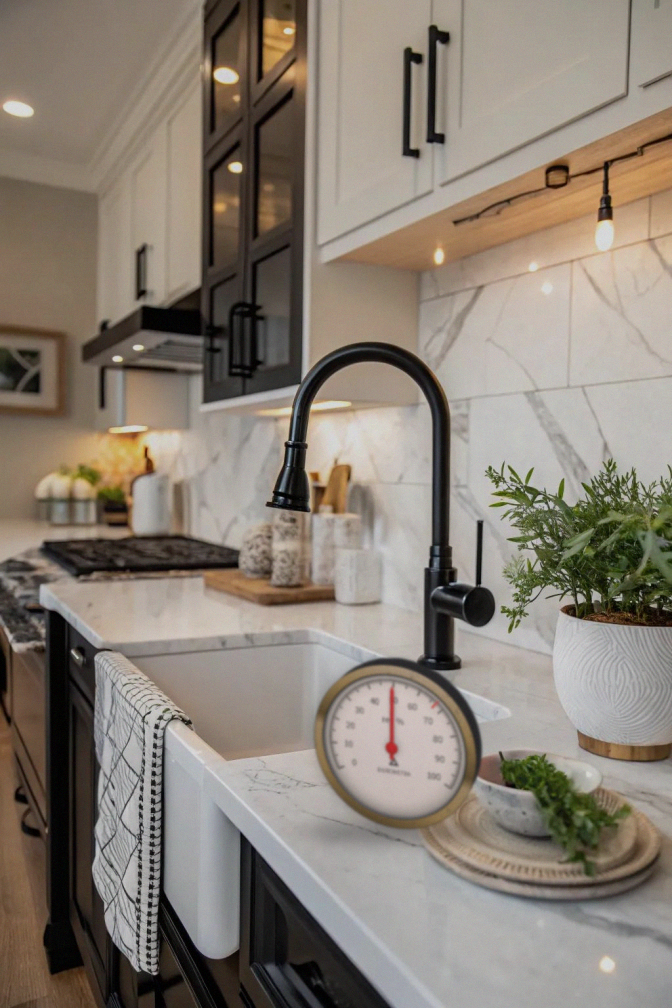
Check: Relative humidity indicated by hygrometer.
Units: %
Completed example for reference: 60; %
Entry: 50; %
